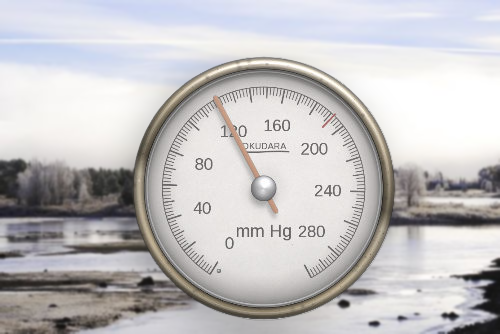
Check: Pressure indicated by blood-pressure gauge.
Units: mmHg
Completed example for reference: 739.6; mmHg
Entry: 120; mmHg
